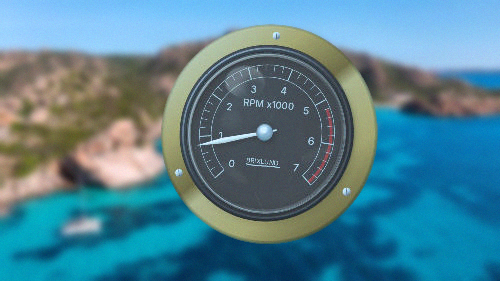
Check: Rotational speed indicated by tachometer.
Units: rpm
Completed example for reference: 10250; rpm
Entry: 800; rpm
